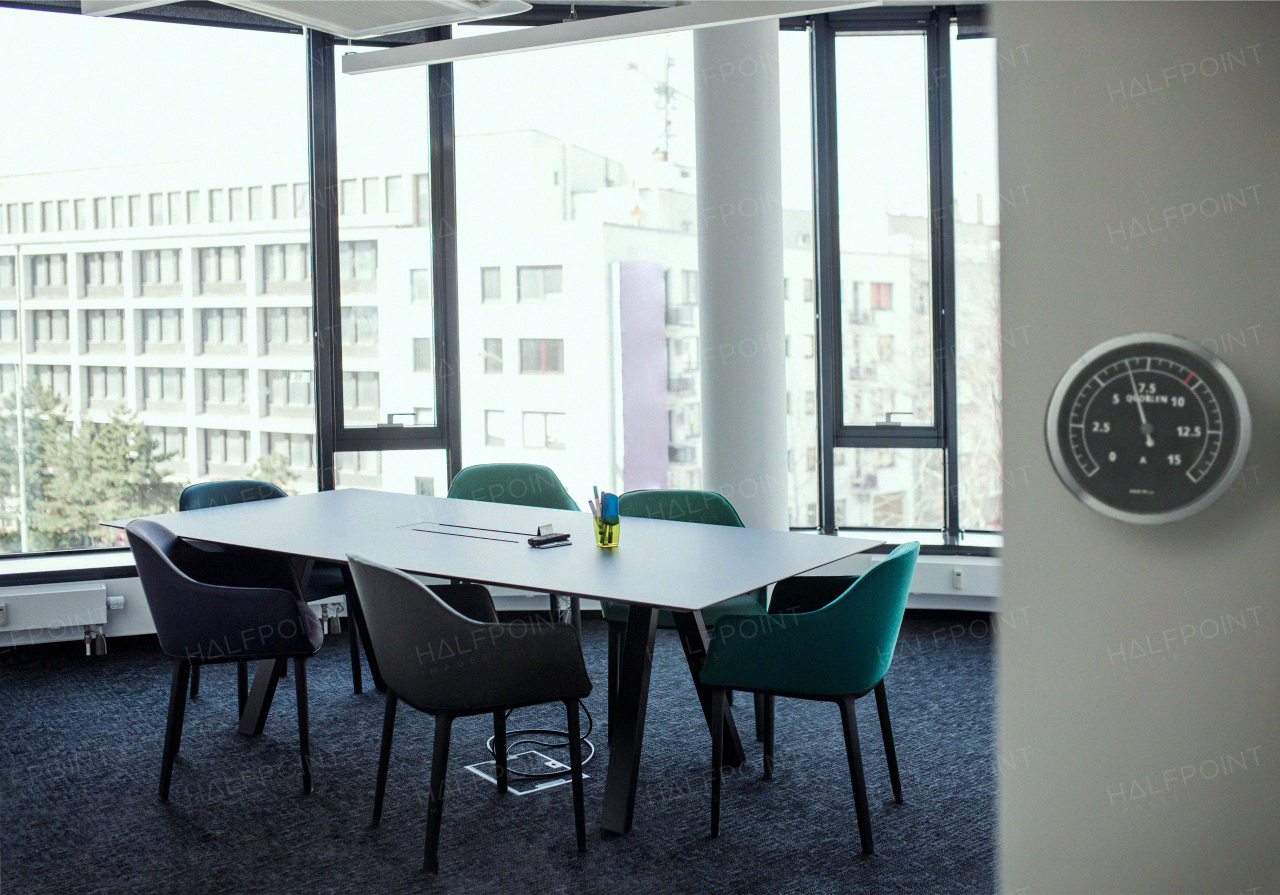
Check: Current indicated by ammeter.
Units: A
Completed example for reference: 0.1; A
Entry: 6.5; A
